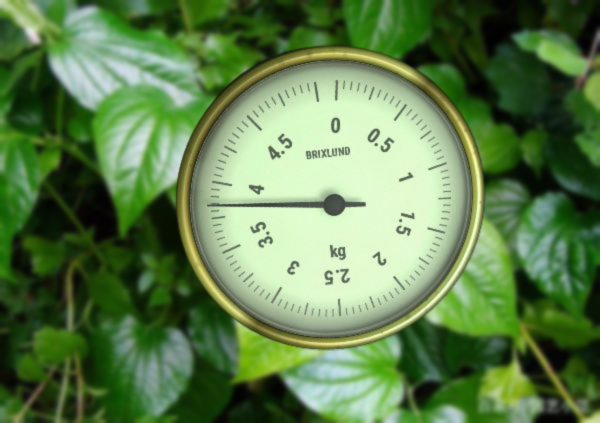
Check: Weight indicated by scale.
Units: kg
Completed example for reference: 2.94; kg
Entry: 3.85; kg
